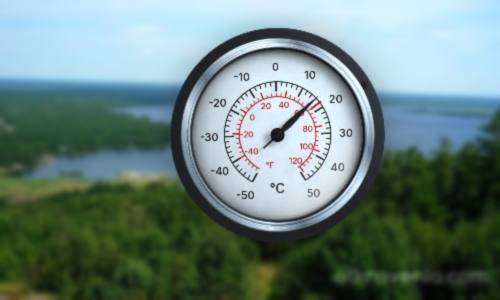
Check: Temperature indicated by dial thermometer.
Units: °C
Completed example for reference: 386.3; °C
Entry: 16; °C
